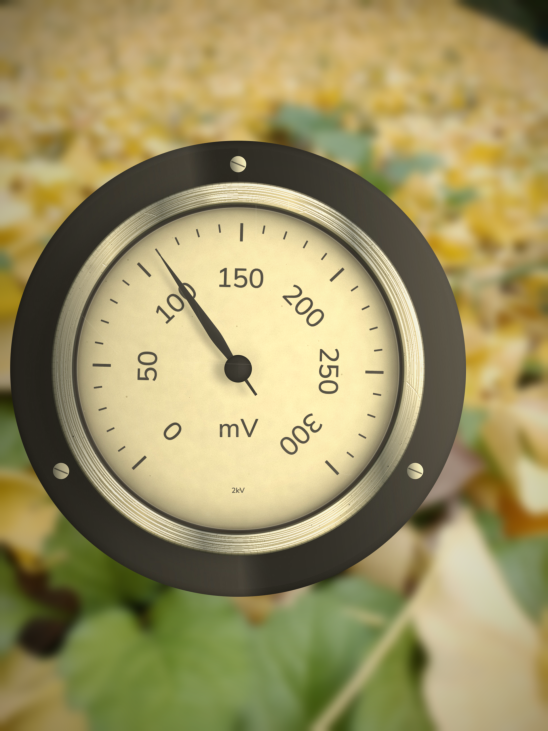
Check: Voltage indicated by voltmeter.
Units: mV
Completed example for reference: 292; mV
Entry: 110; mV
